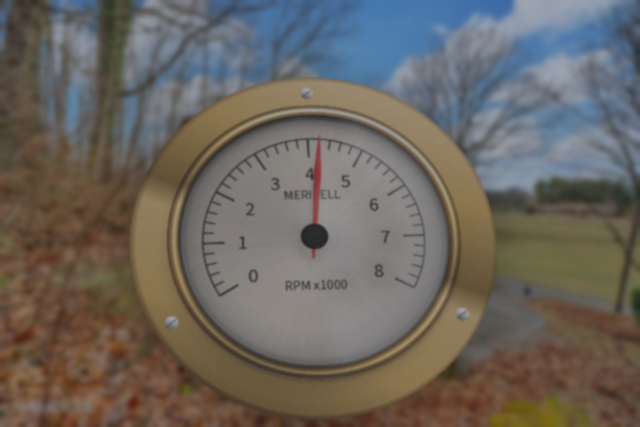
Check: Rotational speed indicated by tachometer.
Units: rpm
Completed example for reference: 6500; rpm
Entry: 4200; rpm
